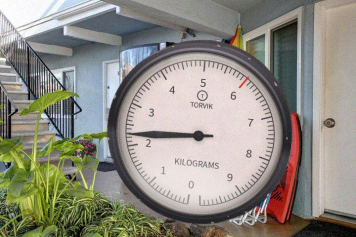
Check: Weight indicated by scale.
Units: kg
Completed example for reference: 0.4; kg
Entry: 2.3; kg
